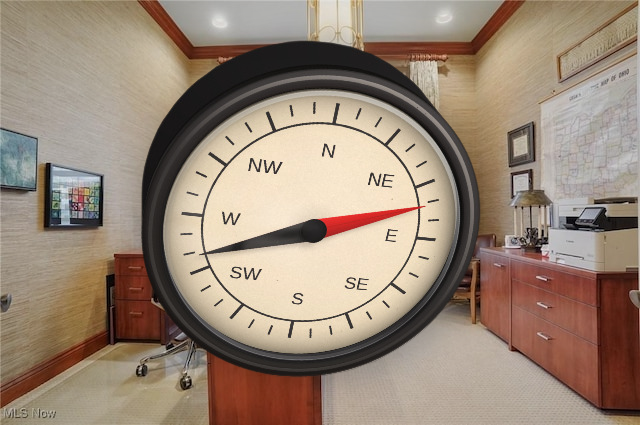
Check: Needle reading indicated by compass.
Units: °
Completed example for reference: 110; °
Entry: 70; °
